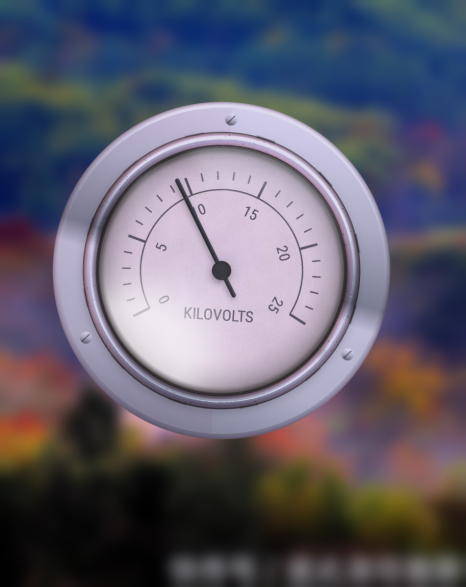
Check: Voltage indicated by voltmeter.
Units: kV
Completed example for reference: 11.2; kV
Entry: 9.5; kV
